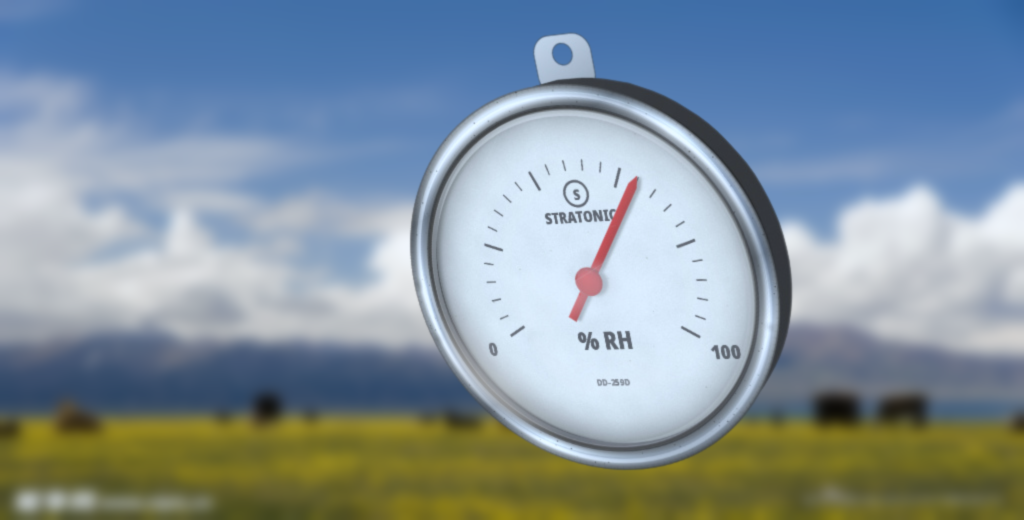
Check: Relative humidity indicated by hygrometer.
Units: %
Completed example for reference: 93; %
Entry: 64; %
